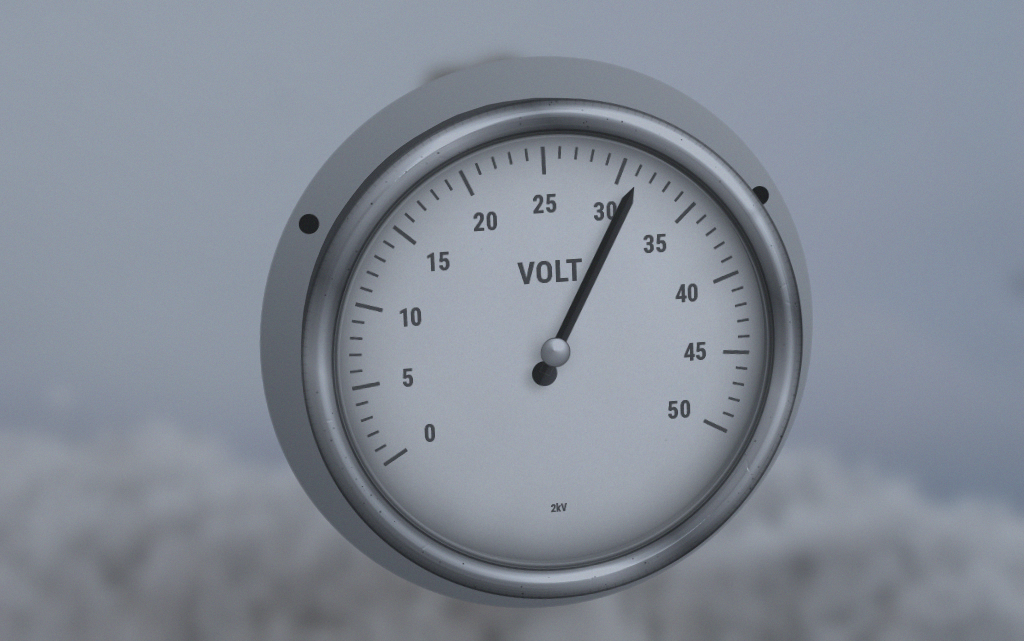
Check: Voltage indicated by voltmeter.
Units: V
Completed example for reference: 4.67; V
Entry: 31; V
